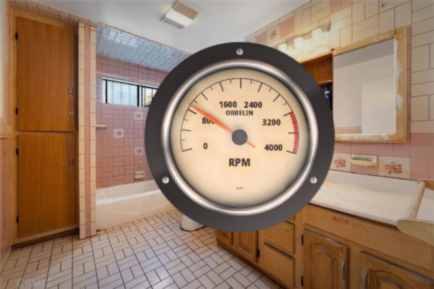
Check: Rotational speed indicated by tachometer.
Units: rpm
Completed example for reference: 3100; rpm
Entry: 900; rpm
